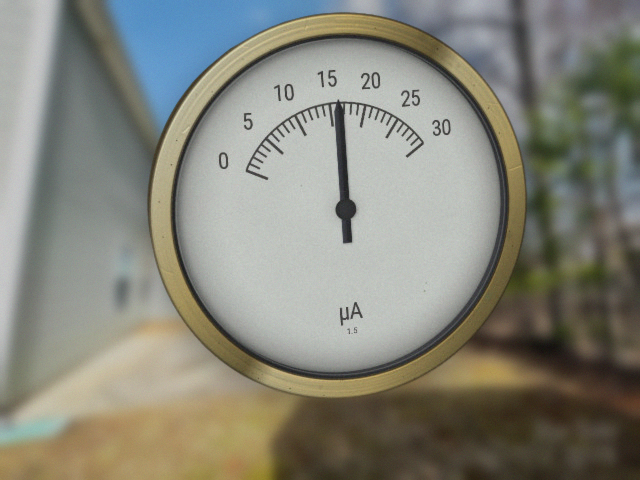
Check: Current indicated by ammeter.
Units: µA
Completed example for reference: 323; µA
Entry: 16; µA
